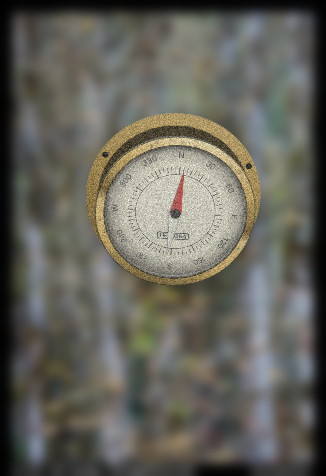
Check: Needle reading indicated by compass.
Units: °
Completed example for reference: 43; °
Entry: 5; °
